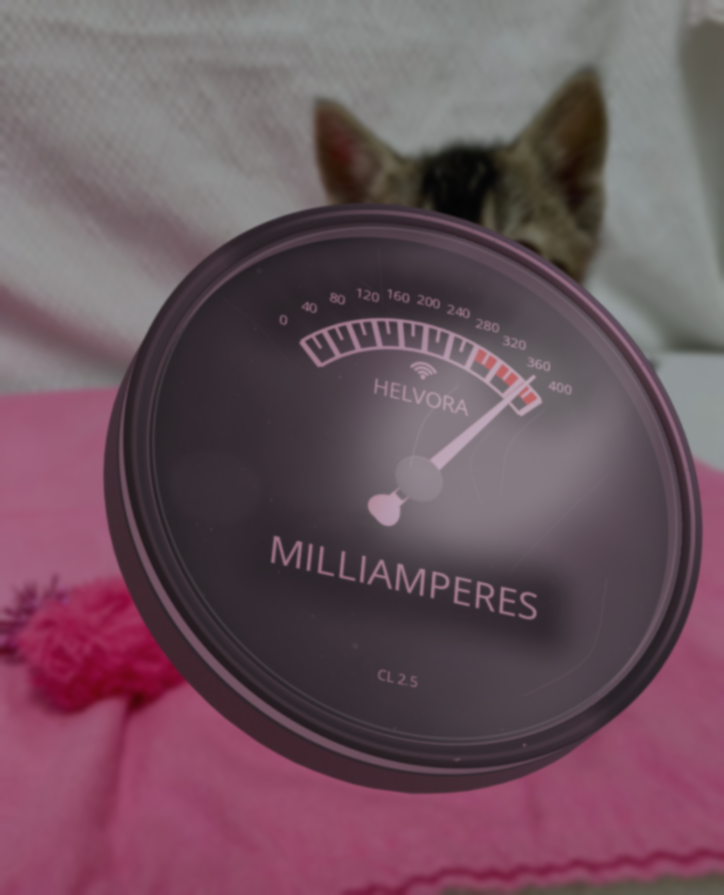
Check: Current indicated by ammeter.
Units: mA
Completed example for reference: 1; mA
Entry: 370; mA
